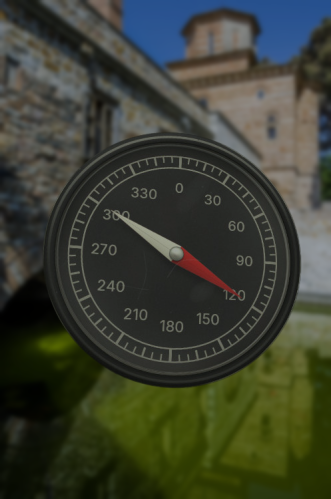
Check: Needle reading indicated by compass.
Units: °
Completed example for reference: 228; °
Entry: 120; °
